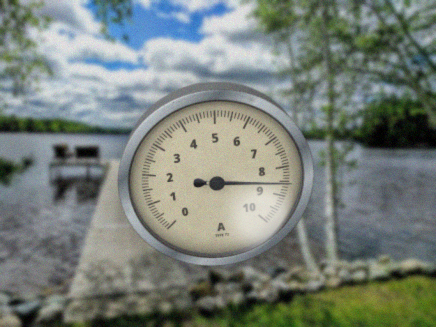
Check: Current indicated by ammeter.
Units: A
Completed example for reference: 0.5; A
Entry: 8.5; A
